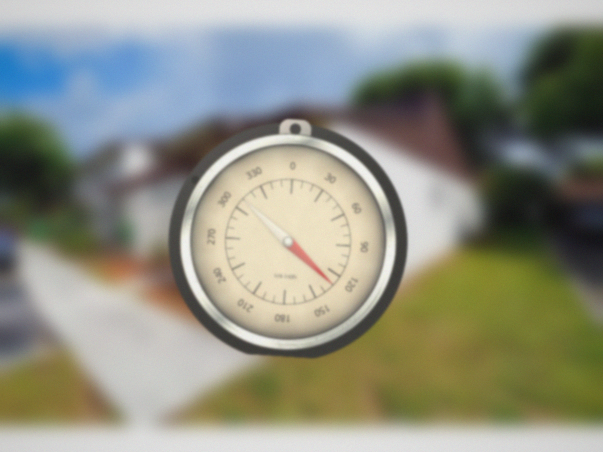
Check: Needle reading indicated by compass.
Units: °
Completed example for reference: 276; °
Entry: 130; °
